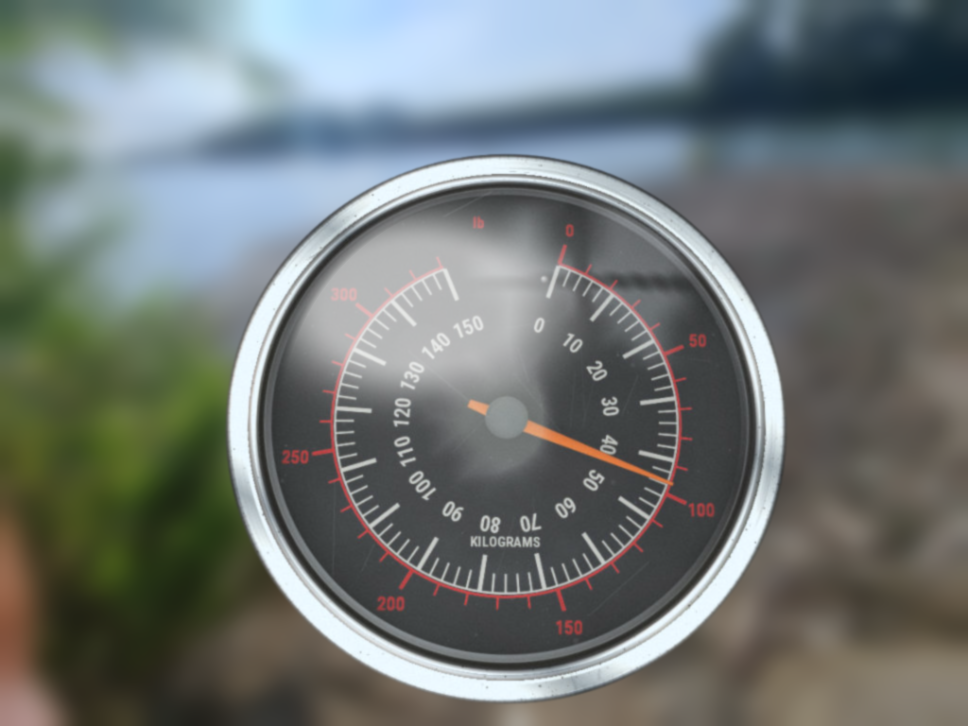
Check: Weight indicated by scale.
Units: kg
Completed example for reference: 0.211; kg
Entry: 44; kg
